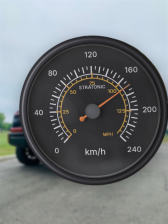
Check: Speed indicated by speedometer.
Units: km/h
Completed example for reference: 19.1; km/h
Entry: 170; km/h
